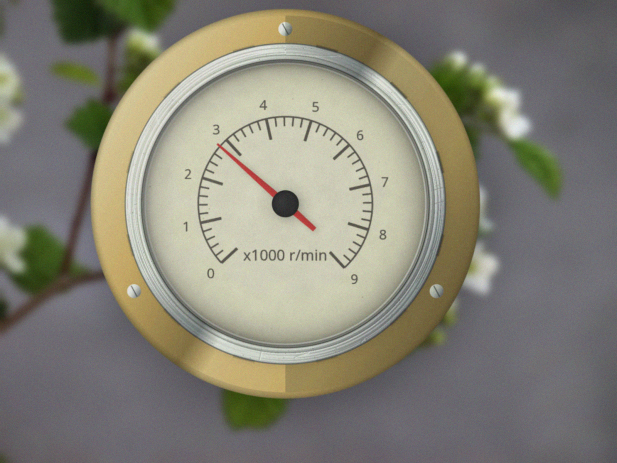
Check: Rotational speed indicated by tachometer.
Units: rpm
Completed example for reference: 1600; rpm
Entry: 2800; rpm
